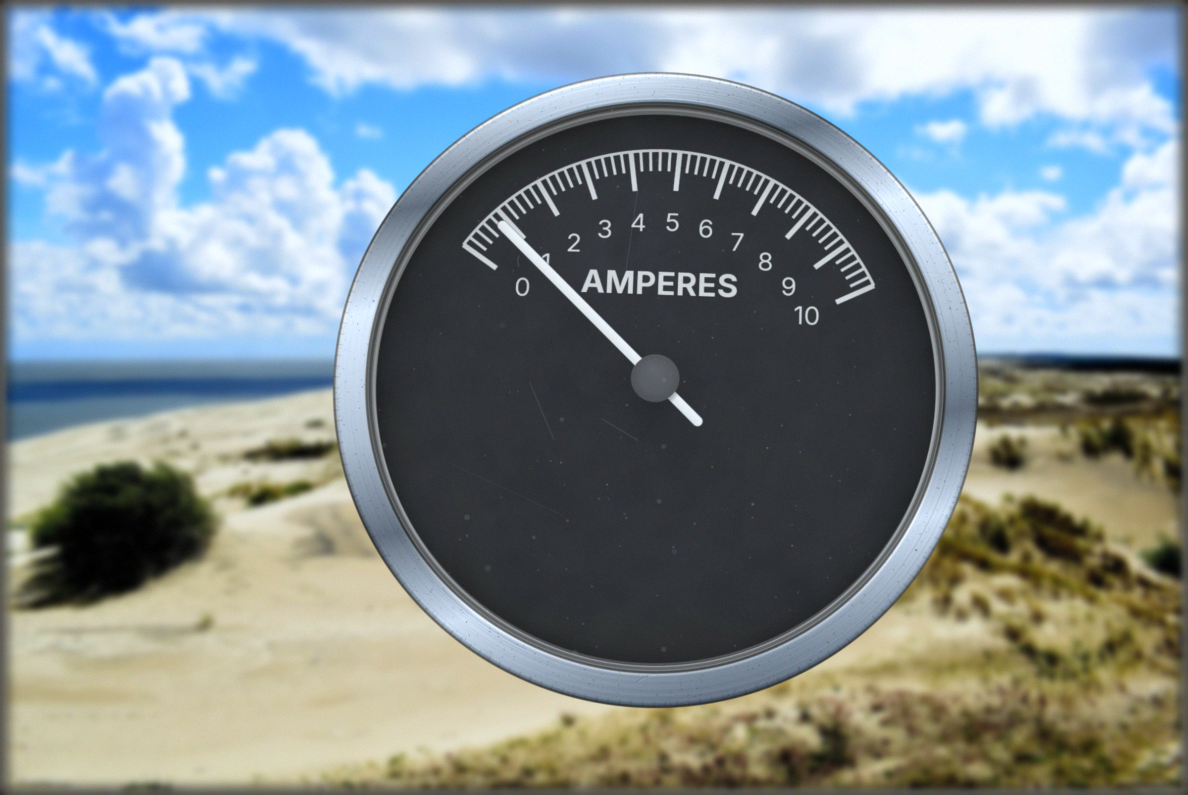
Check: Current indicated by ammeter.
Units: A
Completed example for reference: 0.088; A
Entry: 0.8; A
